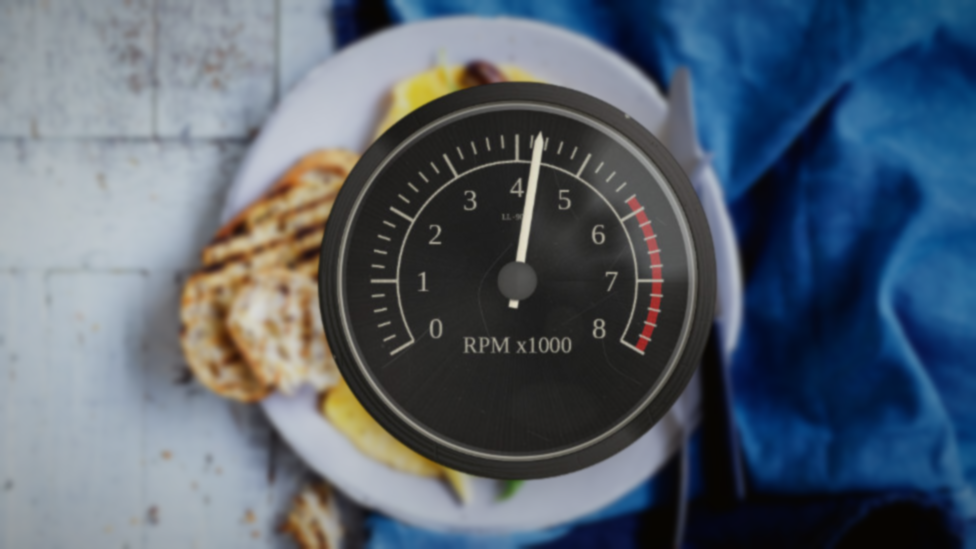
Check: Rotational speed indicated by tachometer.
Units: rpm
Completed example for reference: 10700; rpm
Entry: 4300; rpm
